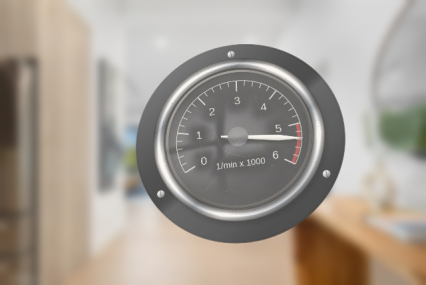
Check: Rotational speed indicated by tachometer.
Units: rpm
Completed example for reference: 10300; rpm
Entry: 5400; rpm
